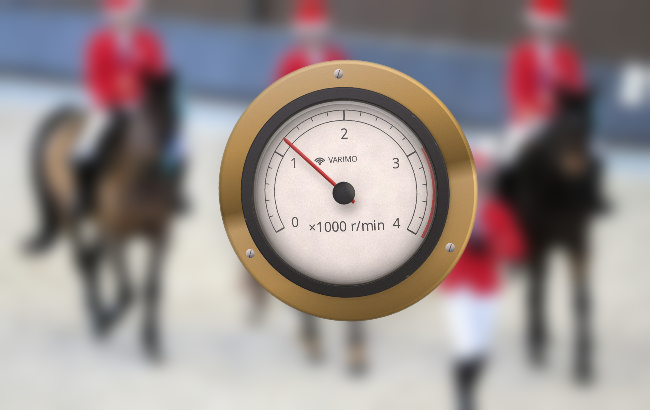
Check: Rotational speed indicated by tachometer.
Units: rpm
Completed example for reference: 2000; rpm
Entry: 1200; rpm
